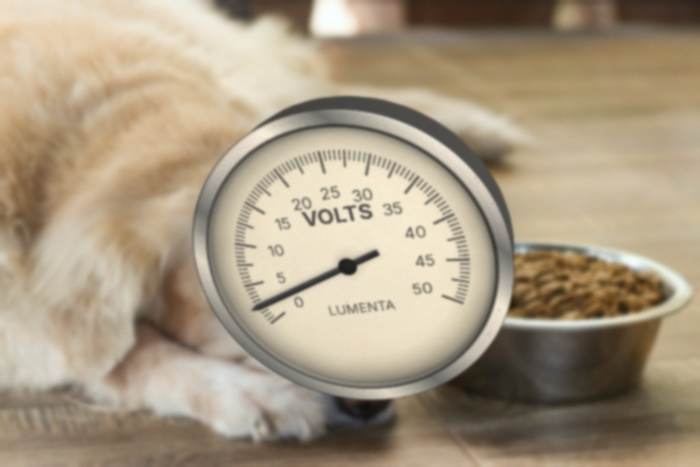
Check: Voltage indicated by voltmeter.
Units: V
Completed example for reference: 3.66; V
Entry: 2.5; V
